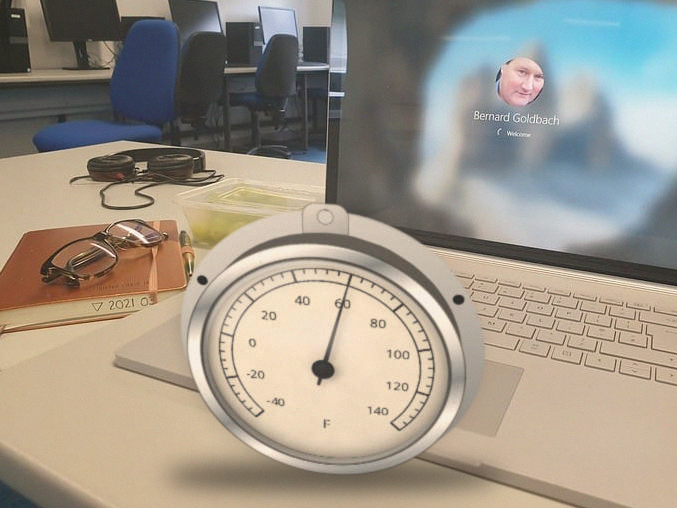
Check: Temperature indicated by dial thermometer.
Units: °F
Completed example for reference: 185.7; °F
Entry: 60; °F
